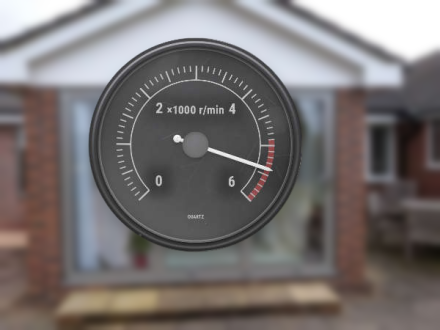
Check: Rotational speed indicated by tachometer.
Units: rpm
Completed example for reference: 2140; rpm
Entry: 5400; rpm
